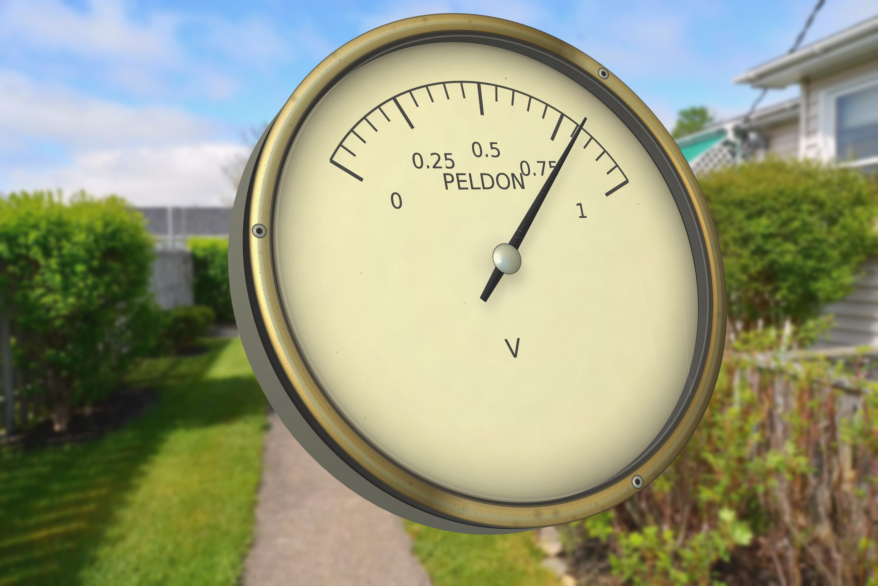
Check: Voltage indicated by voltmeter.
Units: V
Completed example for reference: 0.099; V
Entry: 0.8; V
